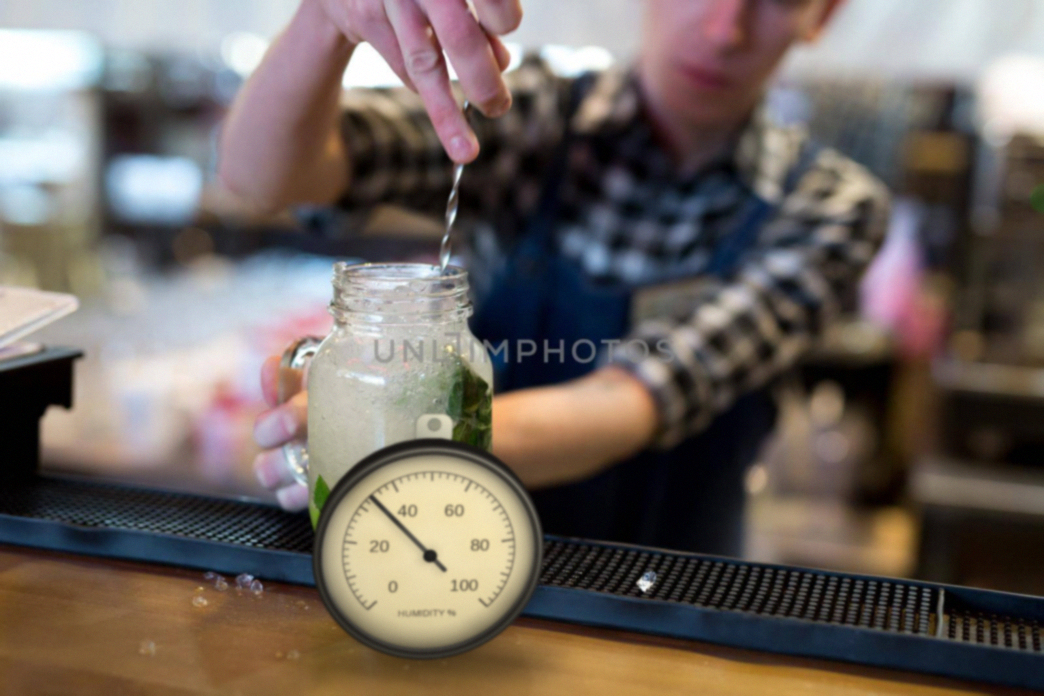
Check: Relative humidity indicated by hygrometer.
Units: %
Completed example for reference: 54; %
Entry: 34; %
